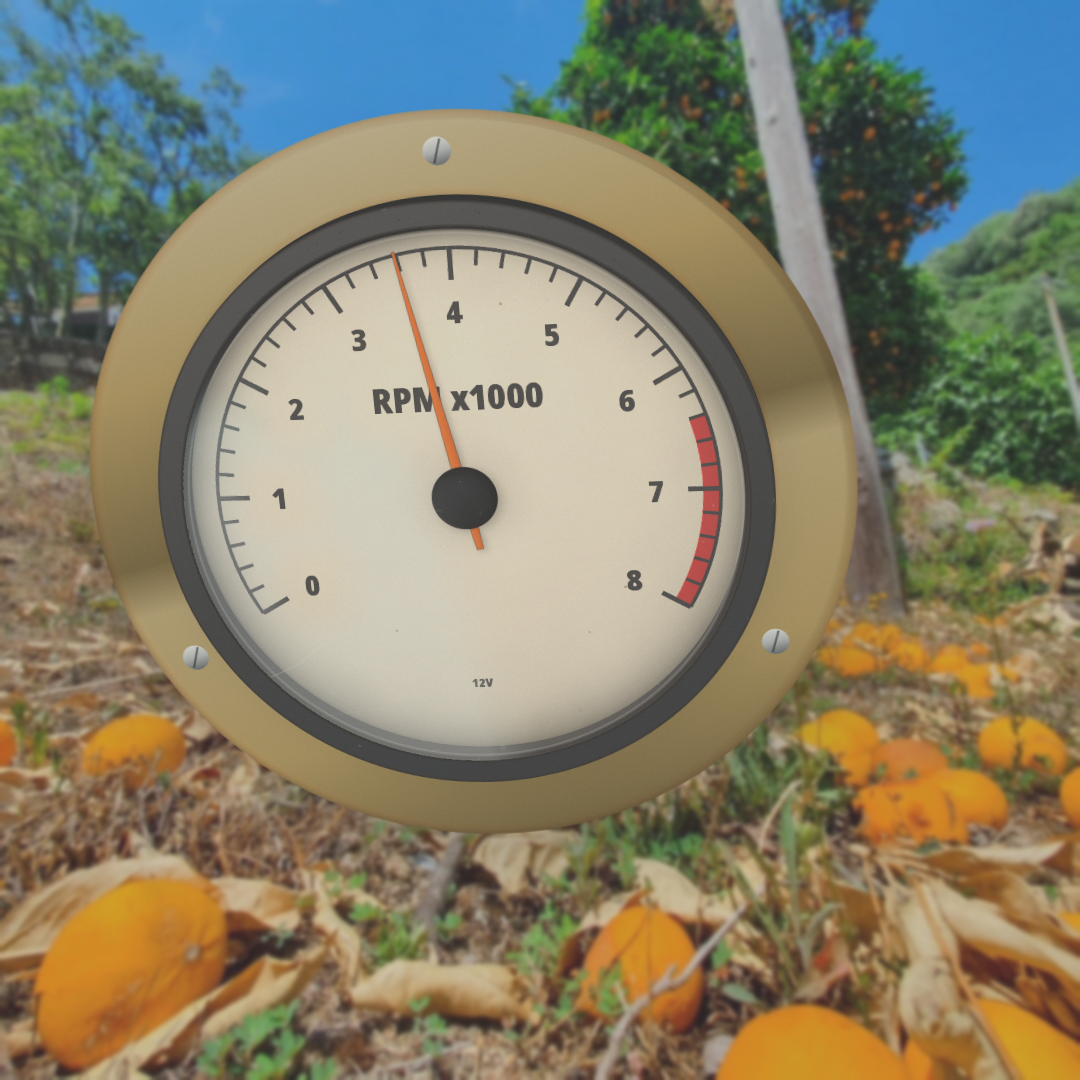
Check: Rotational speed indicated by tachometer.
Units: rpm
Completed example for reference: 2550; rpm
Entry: 3600; rpm
